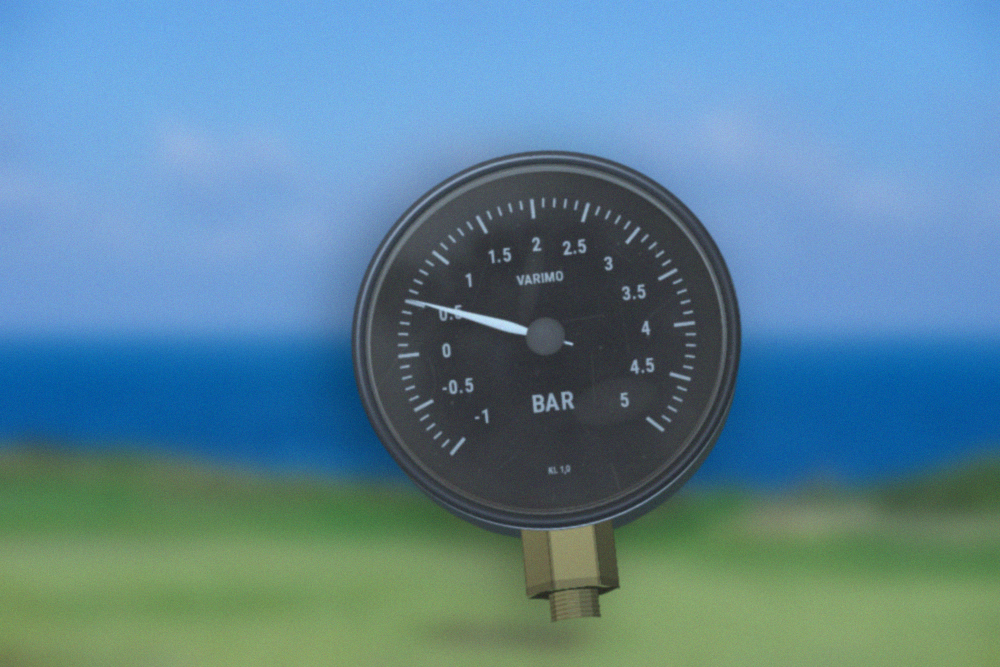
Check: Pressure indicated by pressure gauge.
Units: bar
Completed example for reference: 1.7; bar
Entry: 0.5; bar
